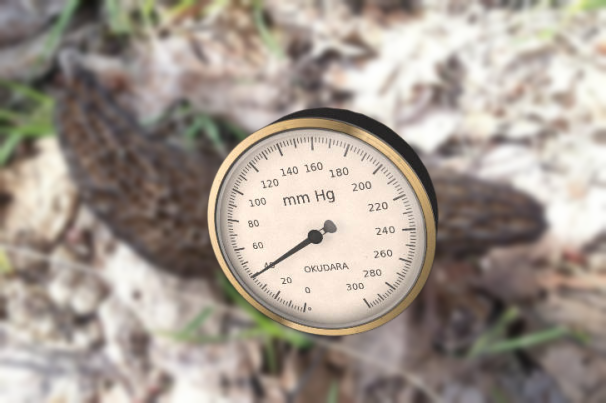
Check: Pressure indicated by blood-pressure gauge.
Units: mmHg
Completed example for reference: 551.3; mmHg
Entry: 40; mmHg
